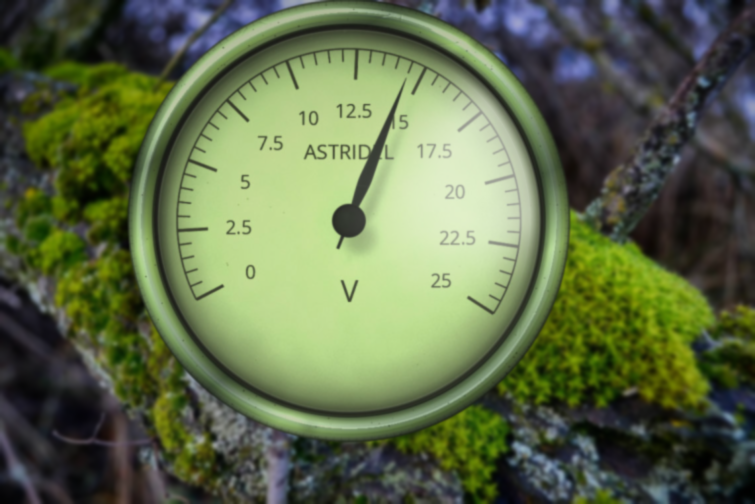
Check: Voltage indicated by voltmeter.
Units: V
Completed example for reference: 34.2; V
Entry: 14.5; V
